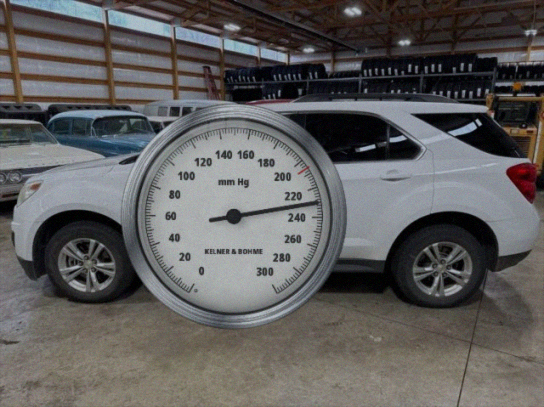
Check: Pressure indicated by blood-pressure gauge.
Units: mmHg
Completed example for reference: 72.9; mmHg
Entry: 230; mmHg
